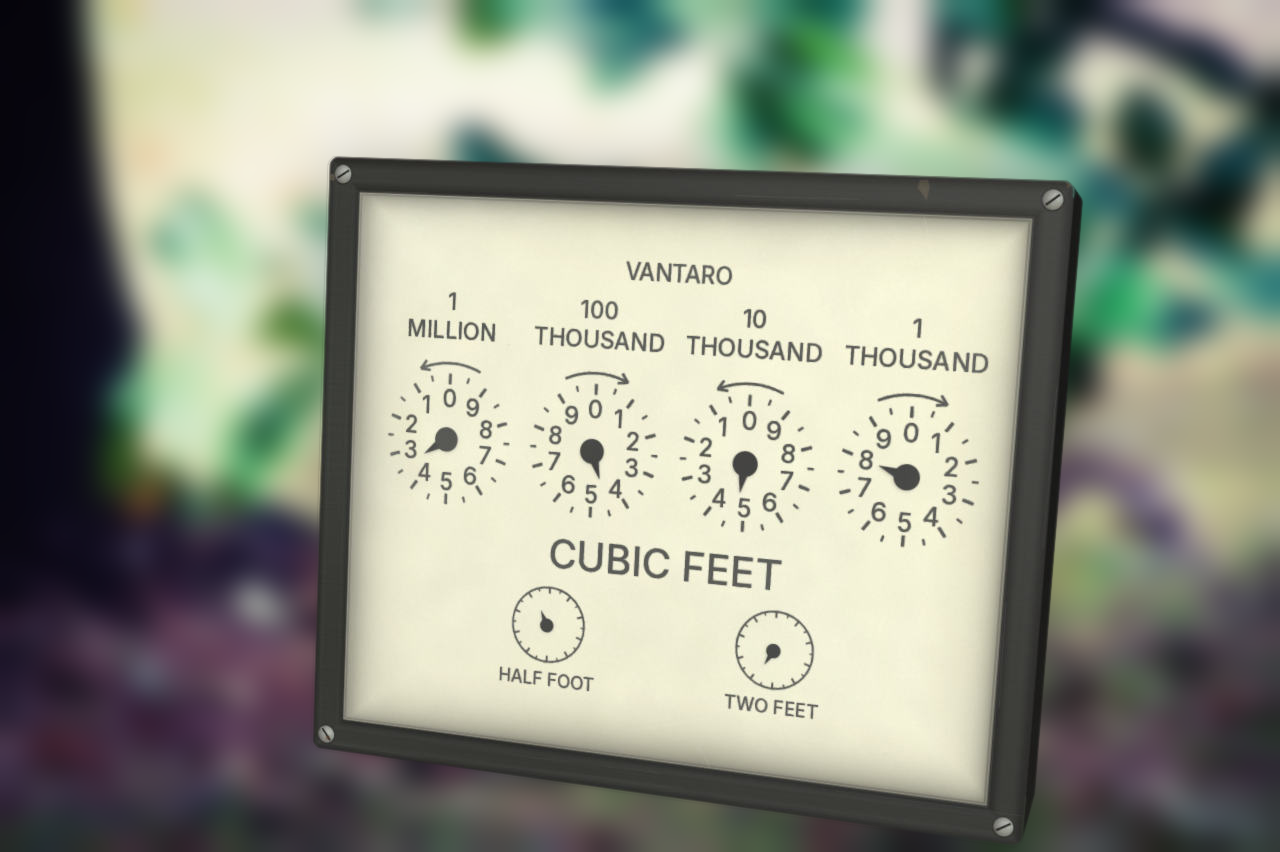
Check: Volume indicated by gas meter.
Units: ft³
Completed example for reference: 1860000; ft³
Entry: 344800; ft³
